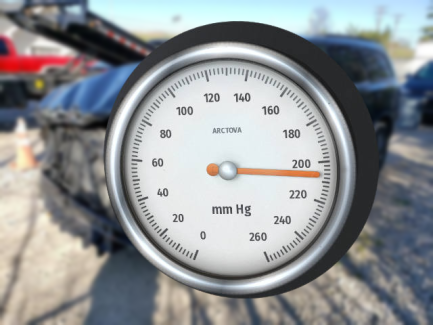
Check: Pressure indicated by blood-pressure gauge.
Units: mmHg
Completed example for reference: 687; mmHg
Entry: 206; mmHg
